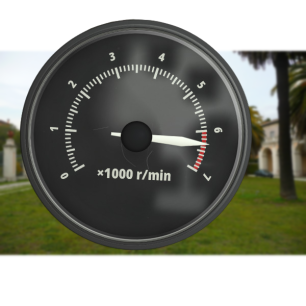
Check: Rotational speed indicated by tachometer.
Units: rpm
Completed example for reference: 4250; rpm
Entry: 6300; rpm
